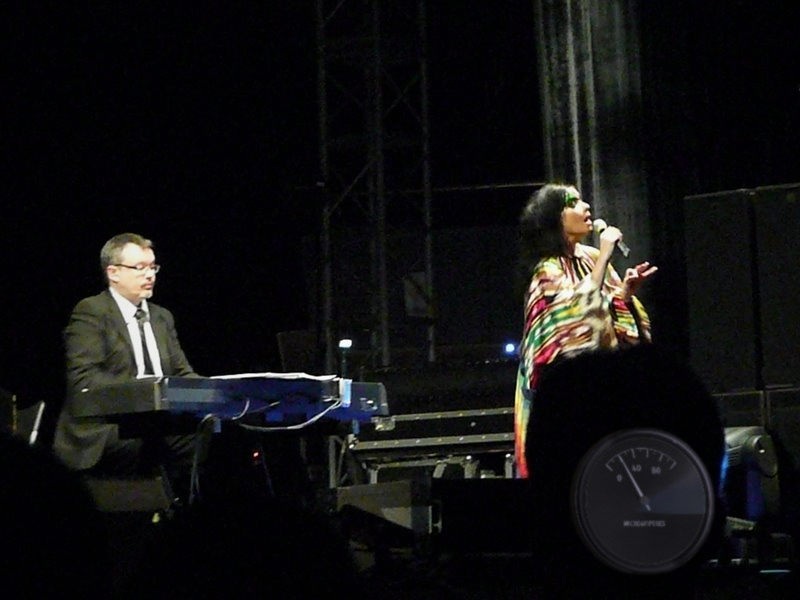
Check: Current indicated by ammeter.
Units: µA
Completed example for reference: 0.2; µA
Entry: 20; µA
